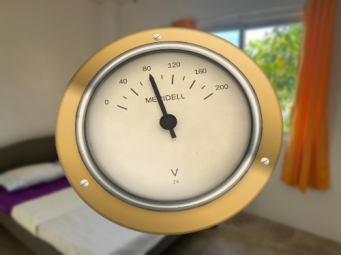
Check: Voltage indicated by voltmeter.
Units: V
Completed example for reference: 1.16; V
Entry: 80; V
